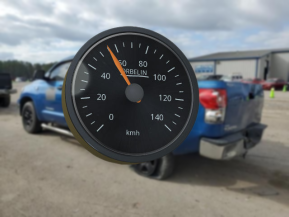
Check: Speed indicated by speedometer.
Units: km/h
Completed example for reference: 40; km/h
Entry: 55; km/h
